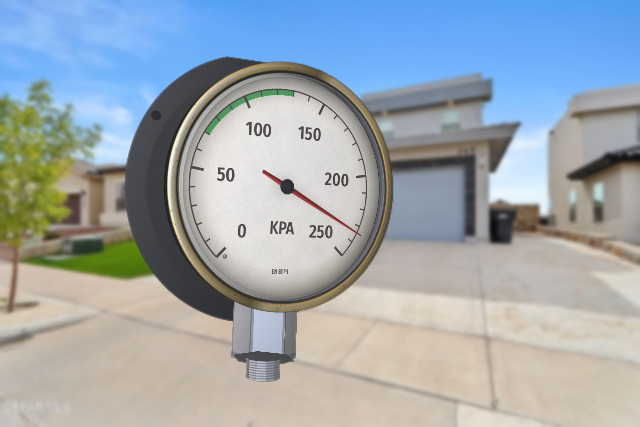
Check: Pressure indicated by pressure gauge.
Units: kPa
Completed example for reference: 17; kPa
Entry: 235; kPa
